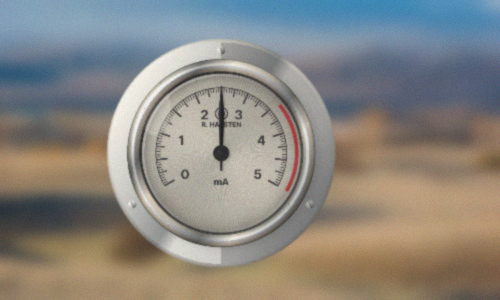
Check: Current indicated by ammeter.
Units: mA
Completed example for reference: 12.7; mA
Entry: 2.5; mA
